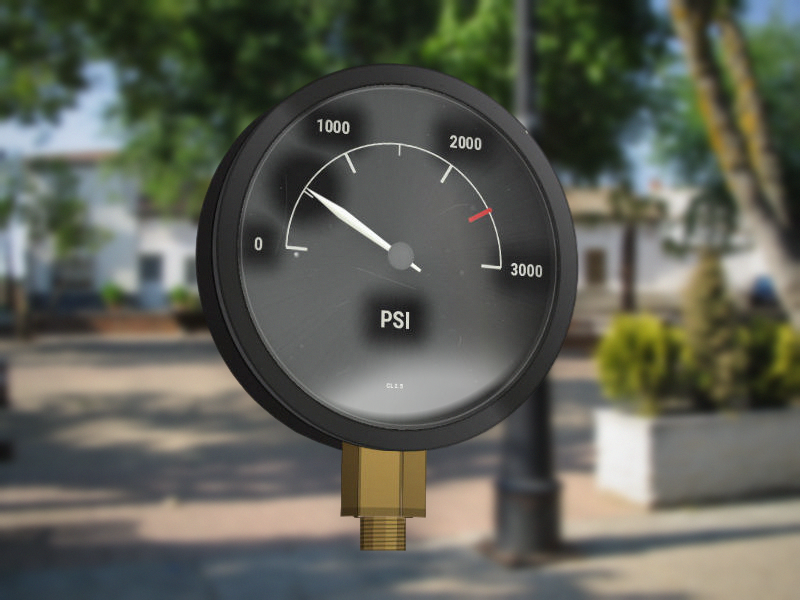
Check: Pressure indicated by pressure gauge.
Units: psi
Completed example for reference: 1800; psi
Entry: 500; psi
